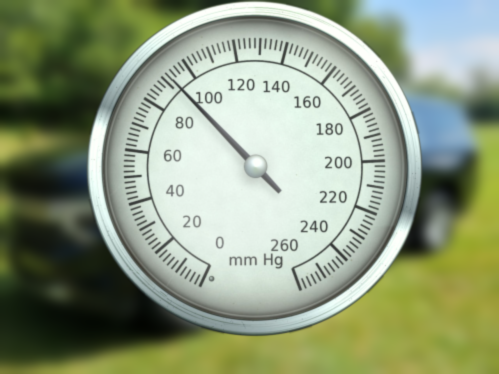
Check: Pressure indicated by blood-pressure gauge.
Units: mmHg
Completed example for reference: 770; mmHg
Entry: 92; mmHg
